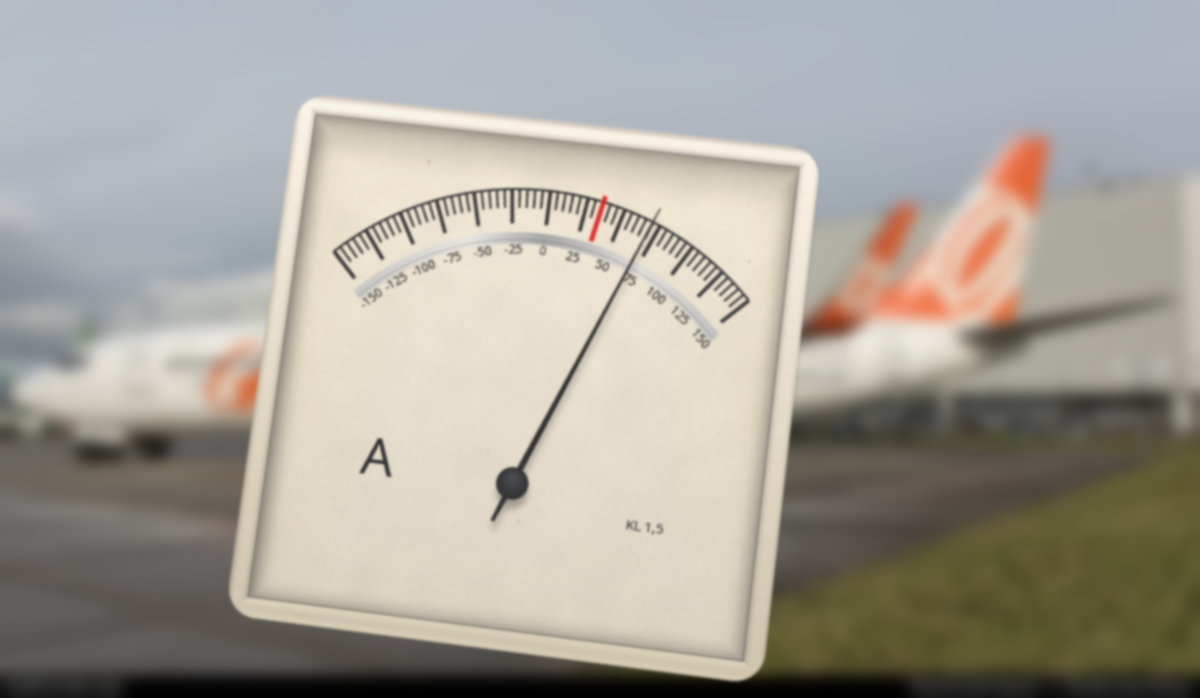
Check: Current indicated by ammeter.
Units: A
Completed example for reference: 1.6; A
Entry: 70; A
